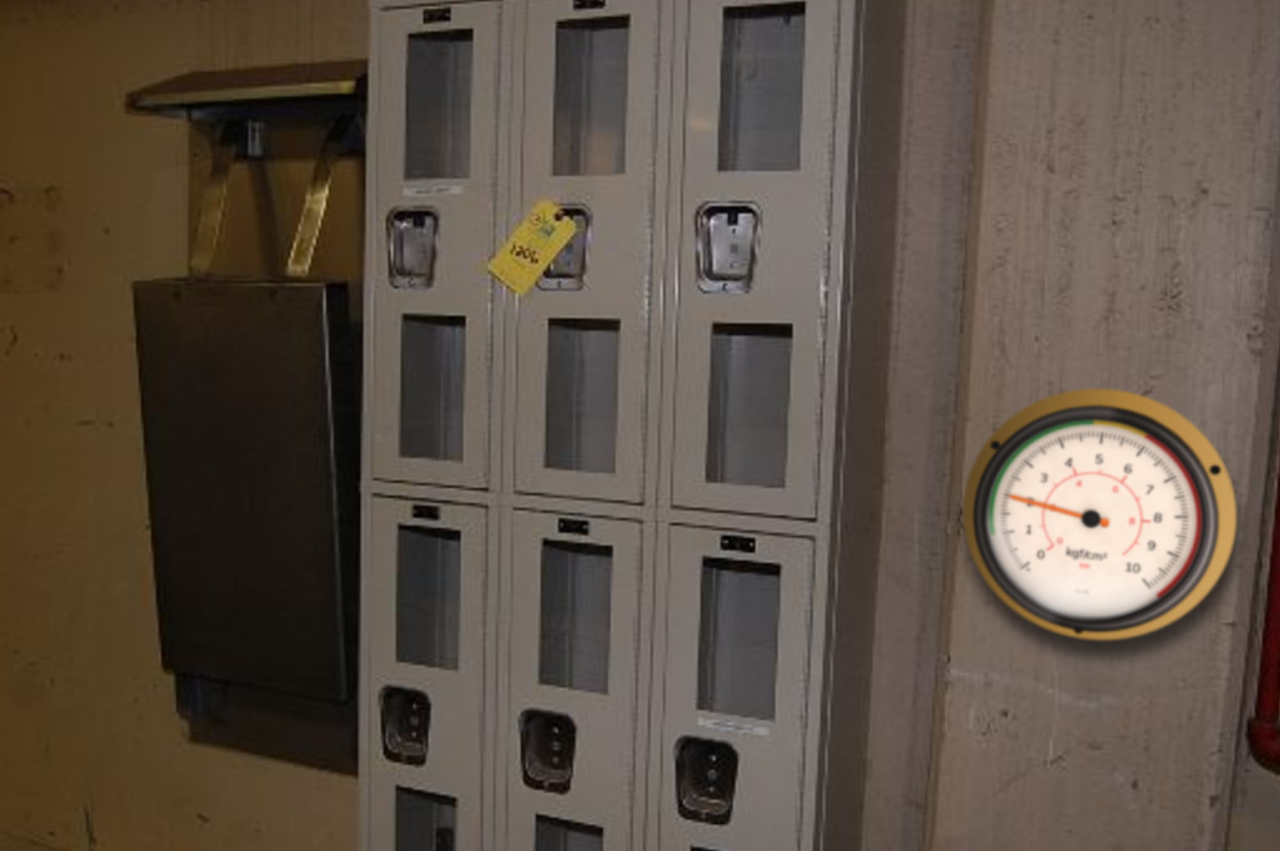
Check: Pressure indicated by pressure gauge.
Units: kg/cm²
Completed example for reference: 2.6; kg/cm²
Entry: 2; kg/cm²
